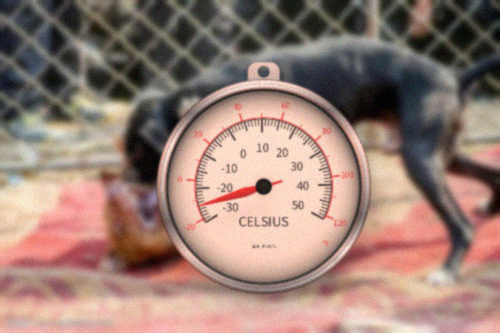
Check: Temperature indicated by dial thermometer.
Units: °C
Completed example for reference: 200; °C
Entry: -25; °C
